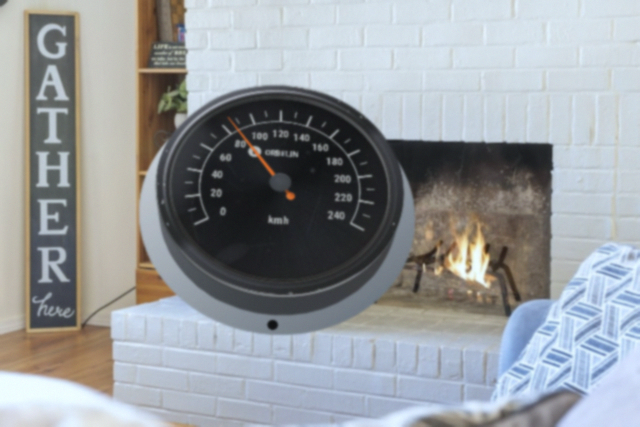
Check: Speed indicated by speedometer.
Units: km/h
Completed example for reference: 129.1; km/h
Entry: 85; km/h
